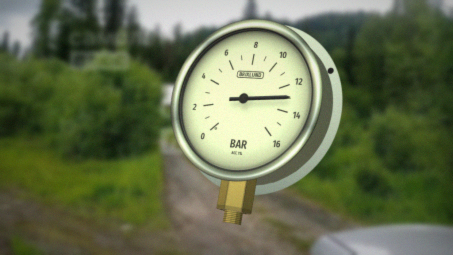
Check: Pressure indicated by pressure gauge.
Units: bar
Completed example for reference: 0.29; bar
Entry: 13; bar
